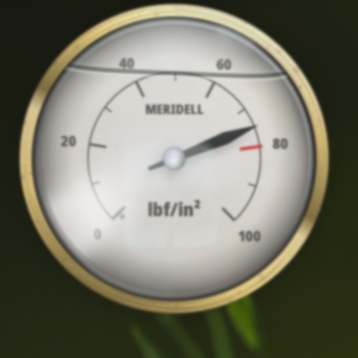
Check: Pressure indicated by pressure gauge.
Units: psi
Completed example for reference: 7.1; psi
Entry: 75; psi
